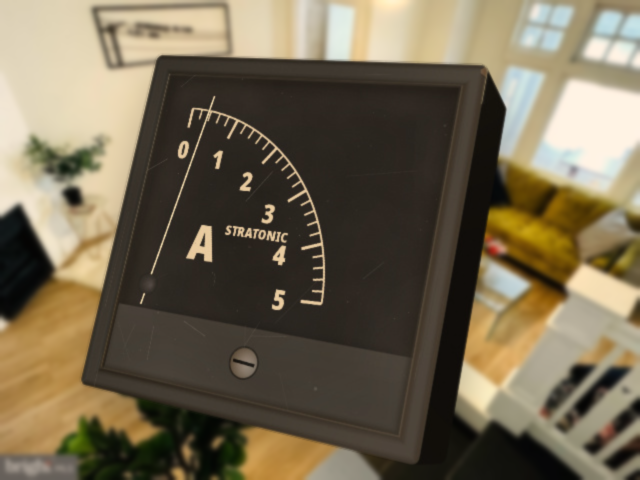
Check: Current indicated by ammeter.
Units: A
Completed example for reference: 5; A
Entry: 0.4; A
